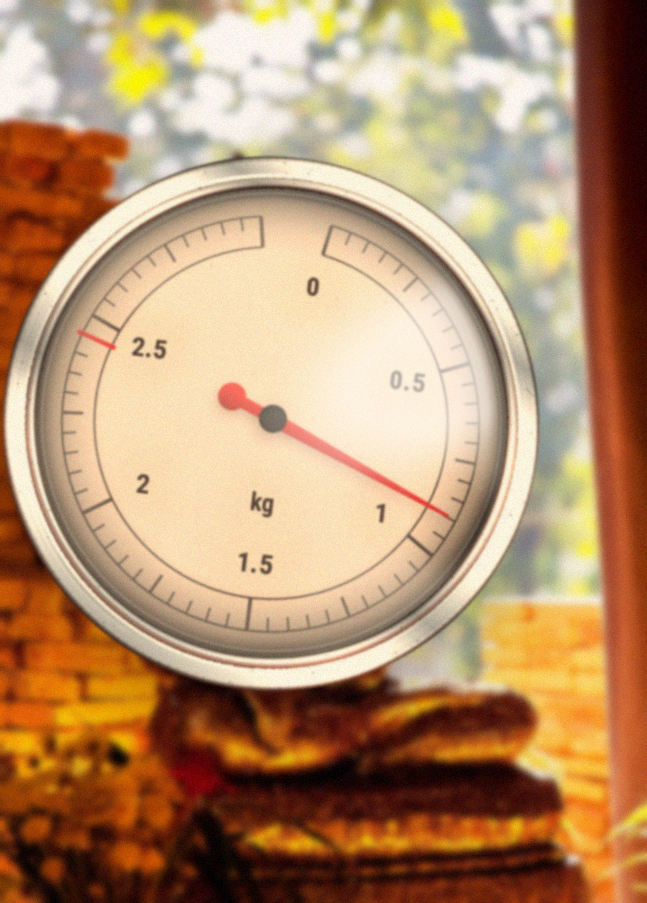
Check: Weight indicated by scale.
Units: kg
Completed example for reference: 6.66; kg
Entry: 0.9; kg
